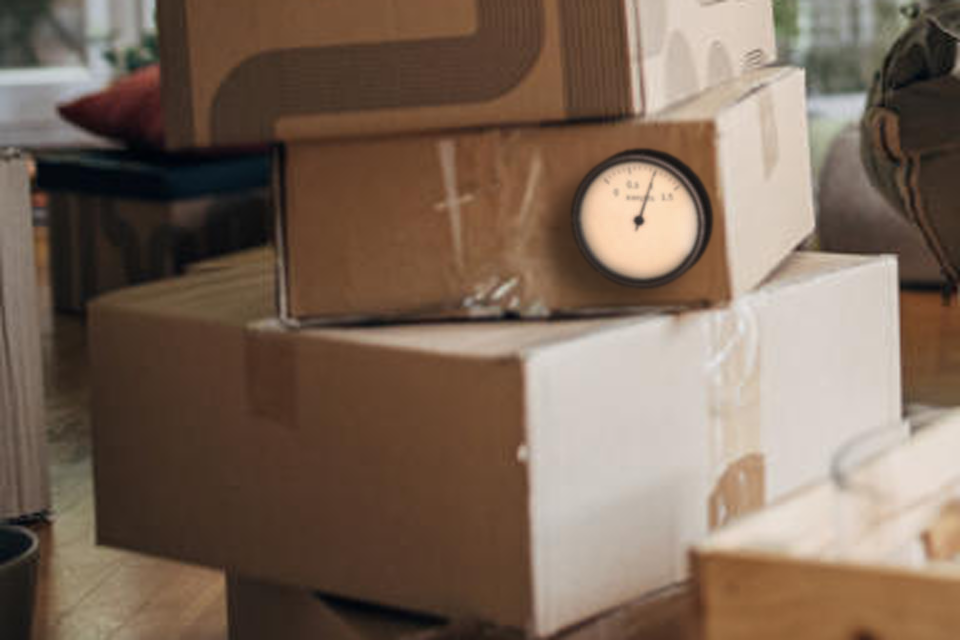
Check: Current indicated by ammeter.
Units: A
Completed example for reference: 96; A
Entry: 1; A
